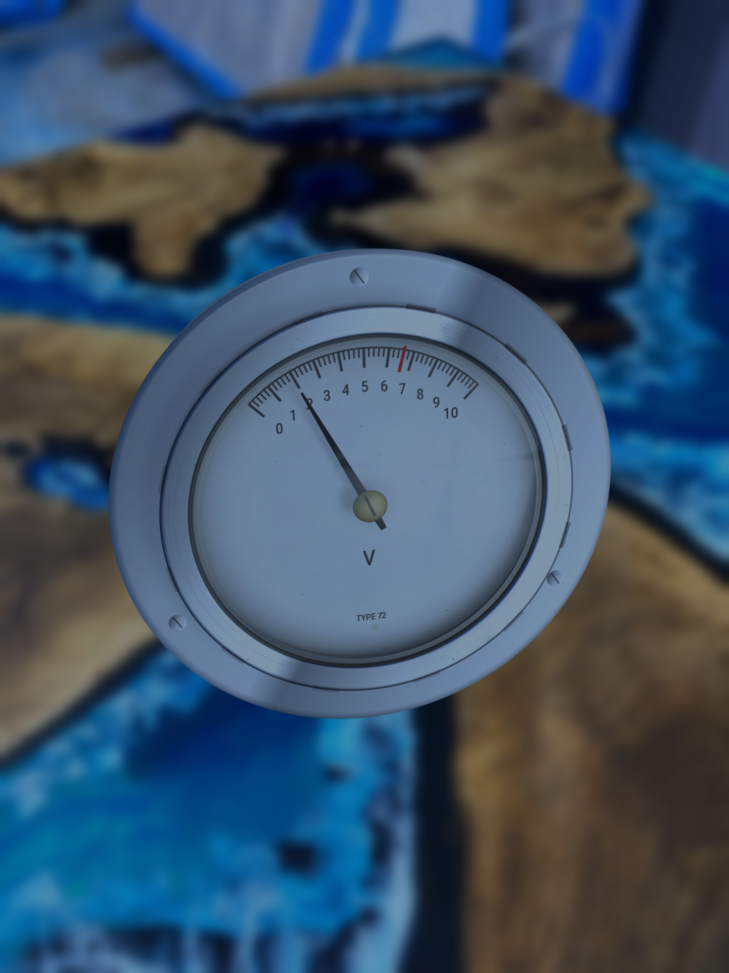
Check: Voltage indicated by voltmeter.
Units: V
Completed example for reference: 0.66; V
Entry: 2; V
